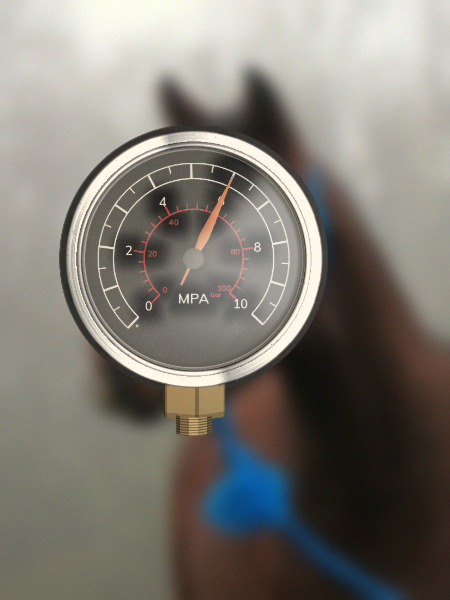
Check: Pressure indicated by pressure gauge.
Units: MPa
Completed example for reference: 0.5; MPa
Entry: 6; MPa
